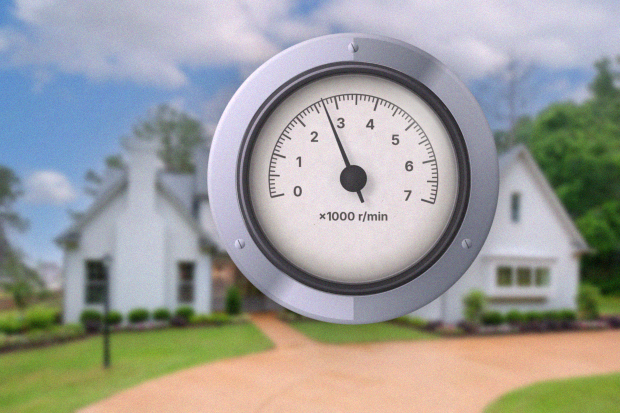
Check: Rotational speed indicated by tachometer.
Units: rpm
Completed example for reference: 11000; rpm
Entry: 2700; rpm
